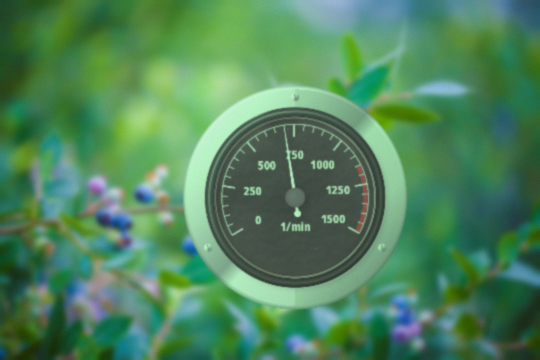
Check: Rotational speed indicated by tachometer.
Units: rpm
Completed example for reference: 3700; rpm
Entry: 700; rpm
